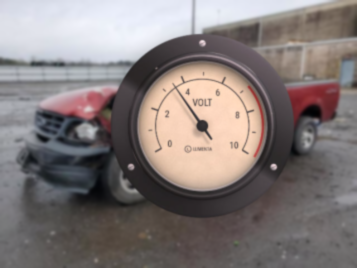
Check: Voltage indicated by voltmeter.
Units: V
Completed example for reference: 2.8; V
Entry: 3.5; V
